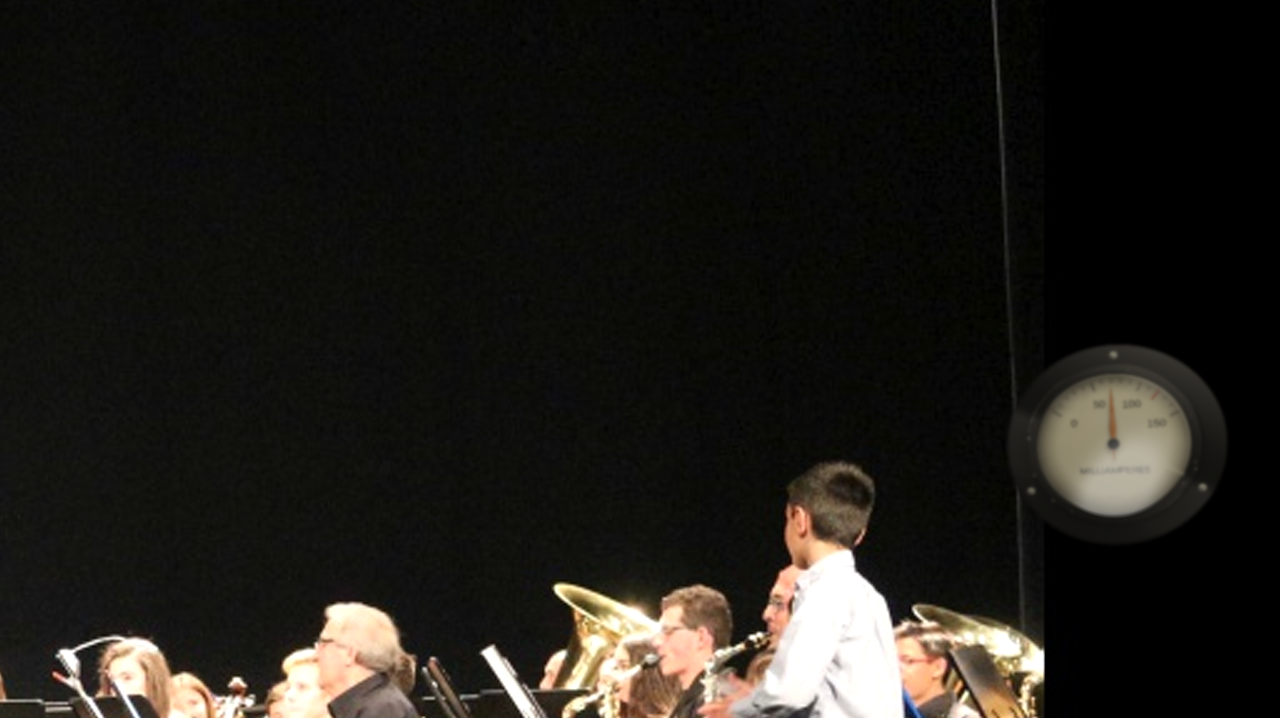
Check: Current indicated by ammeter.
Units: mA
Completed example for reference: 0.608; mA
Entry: 70; mA
